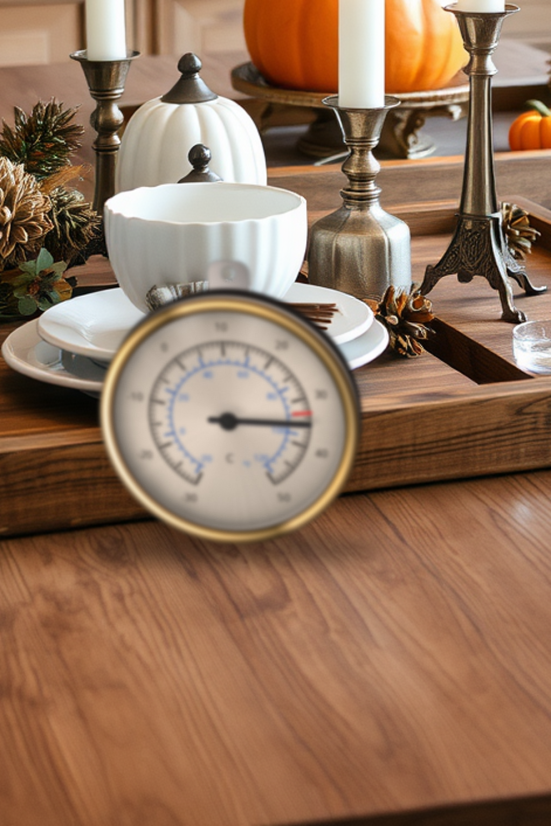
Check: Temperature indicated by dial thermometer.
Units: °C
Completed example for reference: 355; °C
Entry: 35; °C
